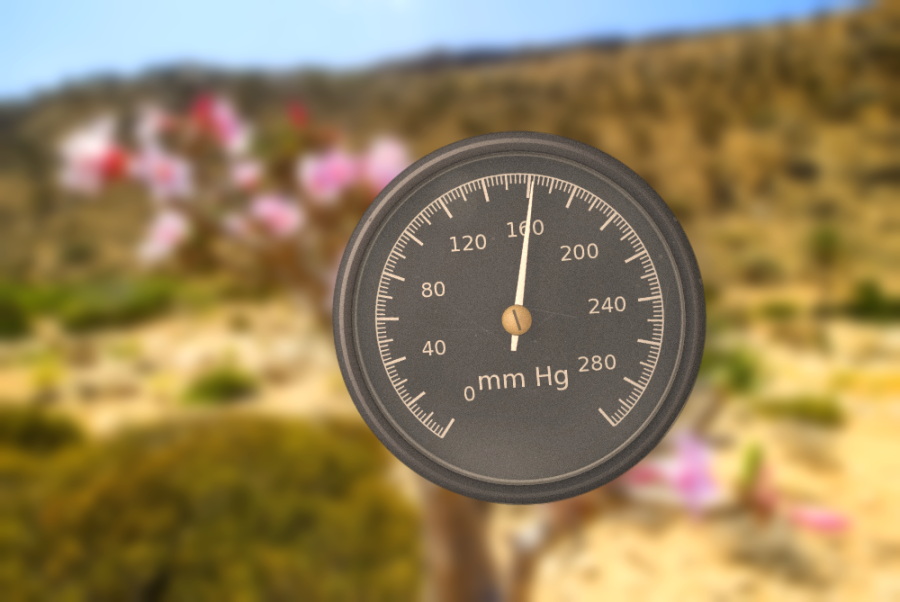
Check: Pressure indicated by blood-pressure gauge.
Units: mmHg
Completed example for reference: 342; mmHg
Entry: 162; mmHg
